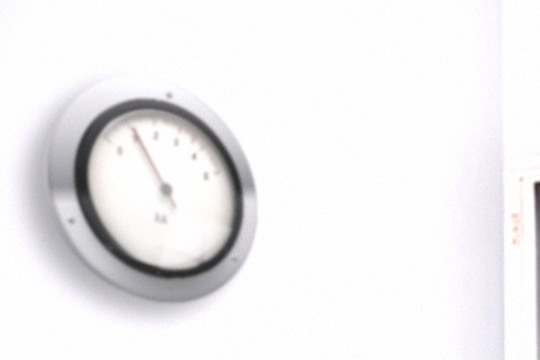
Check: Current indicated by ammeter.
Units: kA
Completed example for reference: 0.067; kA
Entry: 1; kA
